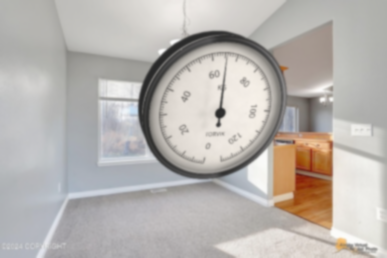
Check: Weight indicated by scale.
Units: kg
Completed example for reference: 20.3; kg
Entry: 65; kg
